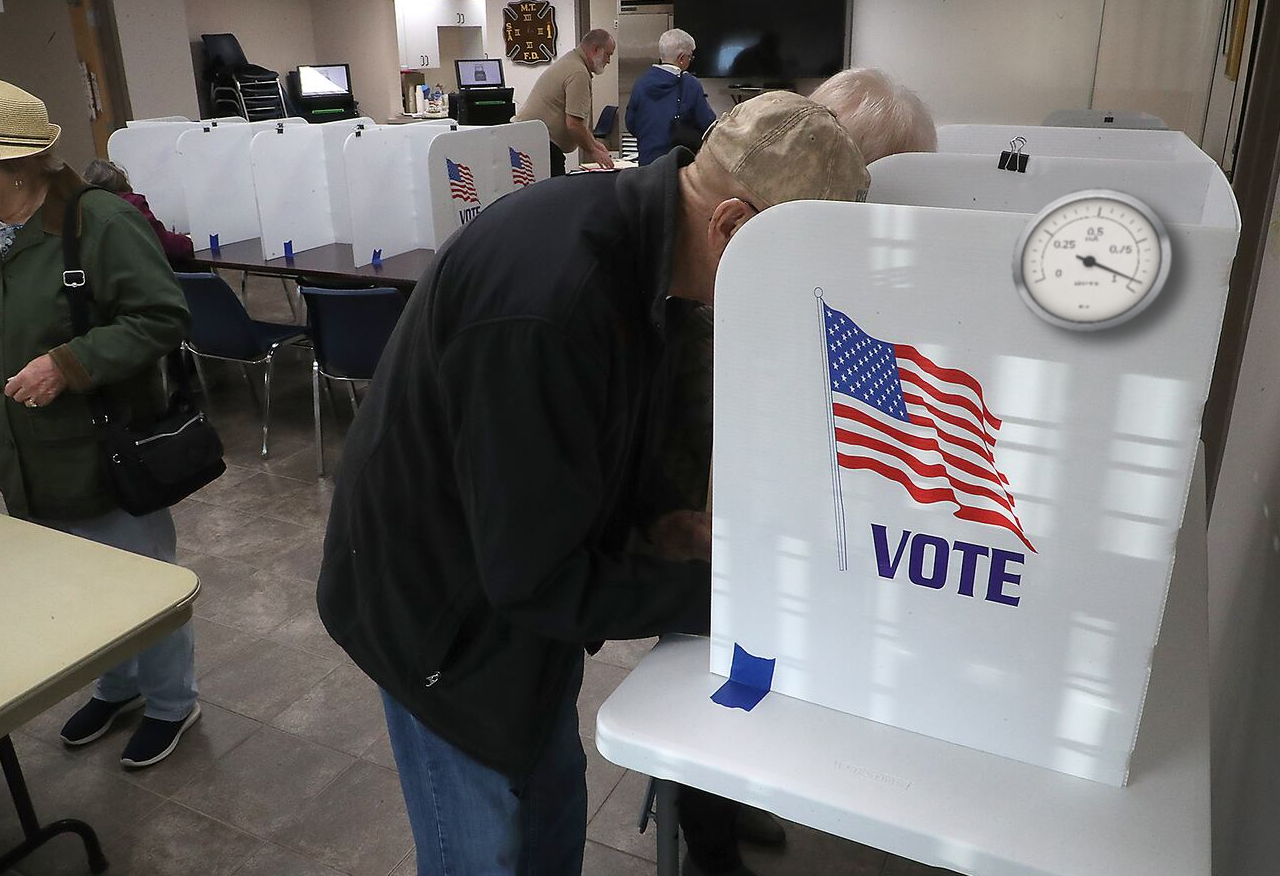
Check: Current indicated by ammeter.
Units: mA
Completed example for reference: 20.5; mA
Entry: 0.95; mA
